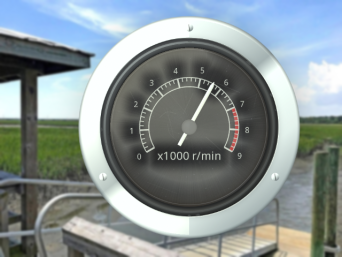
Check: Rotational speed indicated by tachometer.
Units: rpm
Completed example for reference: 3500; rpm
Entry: 5600; rpm
